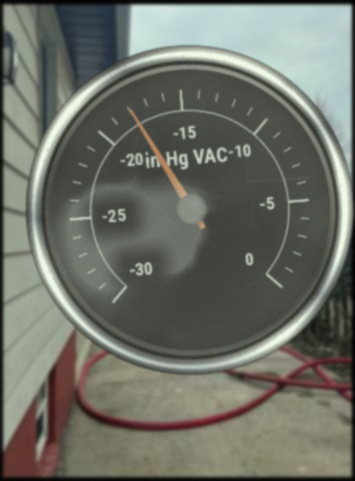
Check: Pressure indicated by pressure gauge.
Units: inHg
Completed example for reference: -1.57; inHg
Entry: -18; inHg
